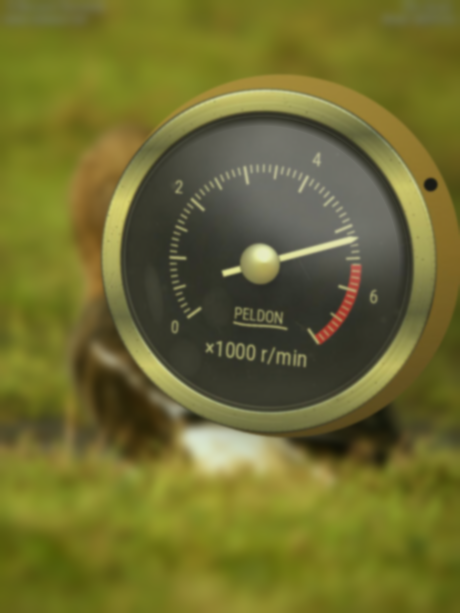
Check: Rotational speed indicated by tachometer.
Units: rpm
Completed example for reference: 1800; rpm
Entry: 5200; rpm
